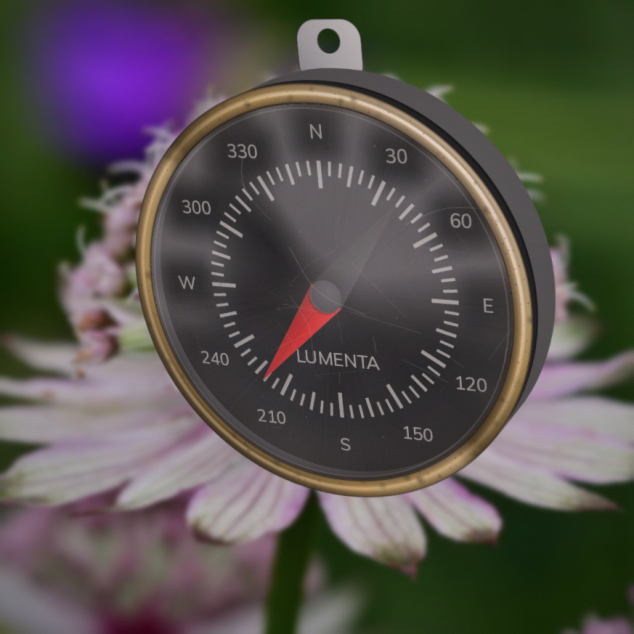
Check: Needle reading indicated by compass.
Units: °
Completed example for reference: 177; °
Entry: 220; °
